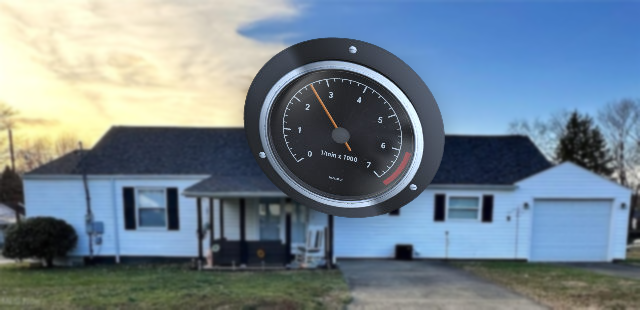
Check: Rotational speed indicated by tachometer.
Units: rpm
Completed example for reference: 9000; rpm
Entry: 2600; rpm
